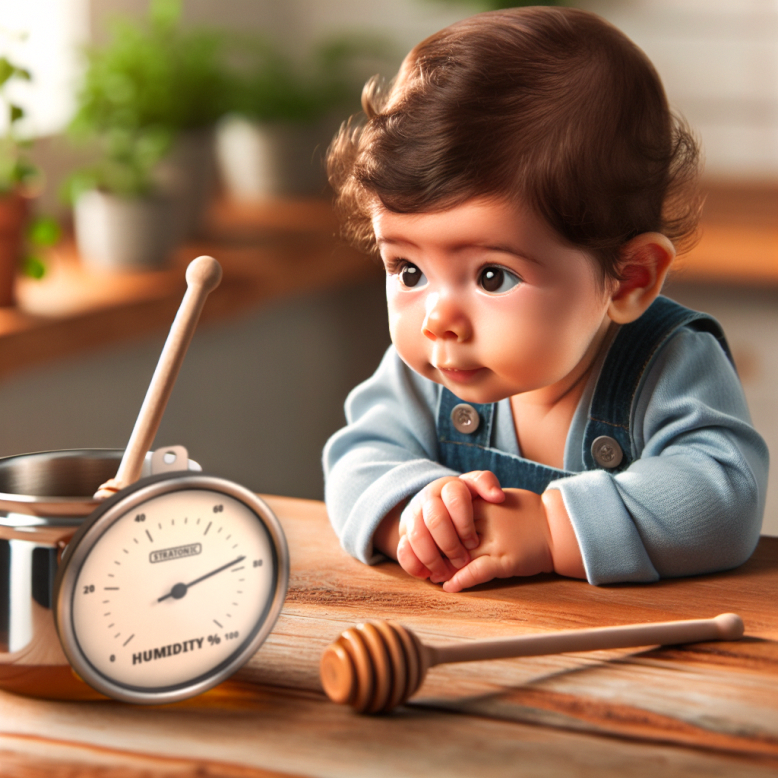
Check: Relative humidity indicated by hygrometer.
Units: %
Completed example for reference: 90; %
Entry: 76; %
